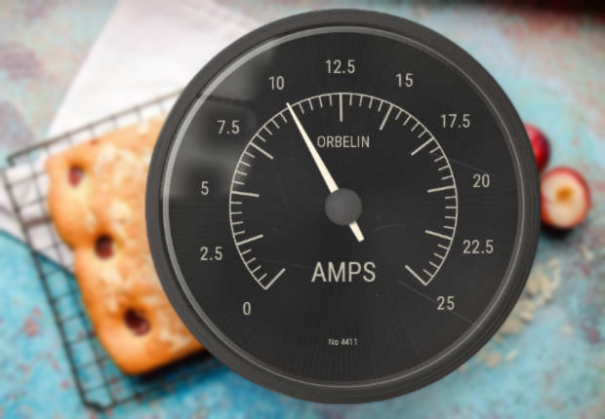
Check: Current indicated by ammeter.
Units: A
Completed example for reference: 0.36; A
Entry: 10; A
